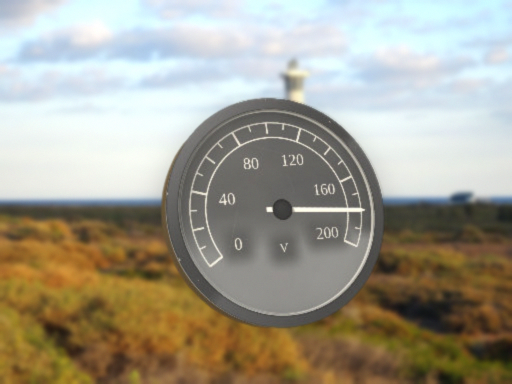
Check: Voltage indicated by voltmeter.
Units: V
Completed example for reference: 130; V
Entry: 180; V
